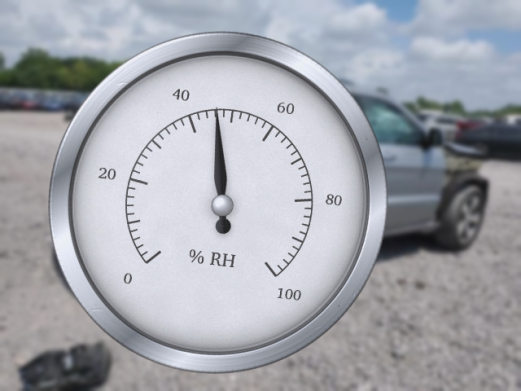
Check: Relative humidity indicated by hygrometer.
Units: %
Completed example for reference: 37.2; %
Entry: 46; %
